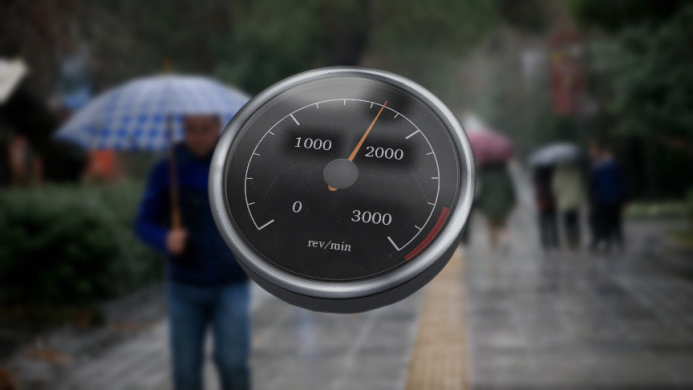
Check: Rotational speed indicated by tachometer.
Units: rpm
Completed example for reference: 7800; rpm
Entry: 1700; rpm
